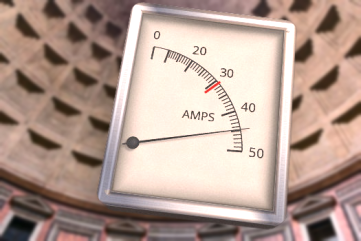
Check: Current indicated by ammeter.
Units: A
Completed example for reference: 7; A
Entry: 45; A
